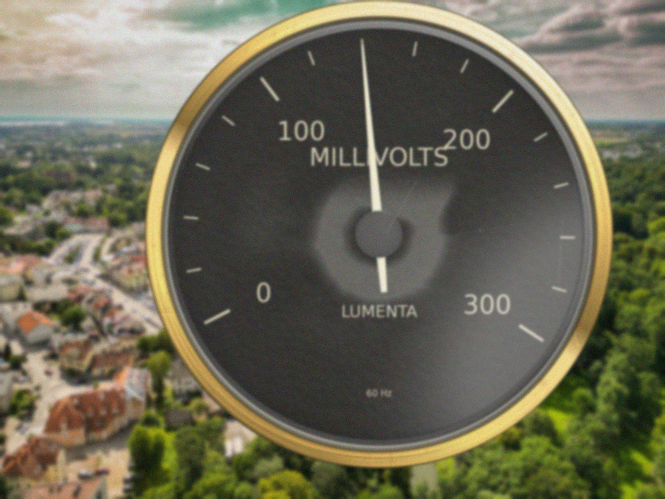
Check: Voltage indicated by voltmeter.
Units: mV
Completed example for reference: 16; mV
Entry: 140; mV
